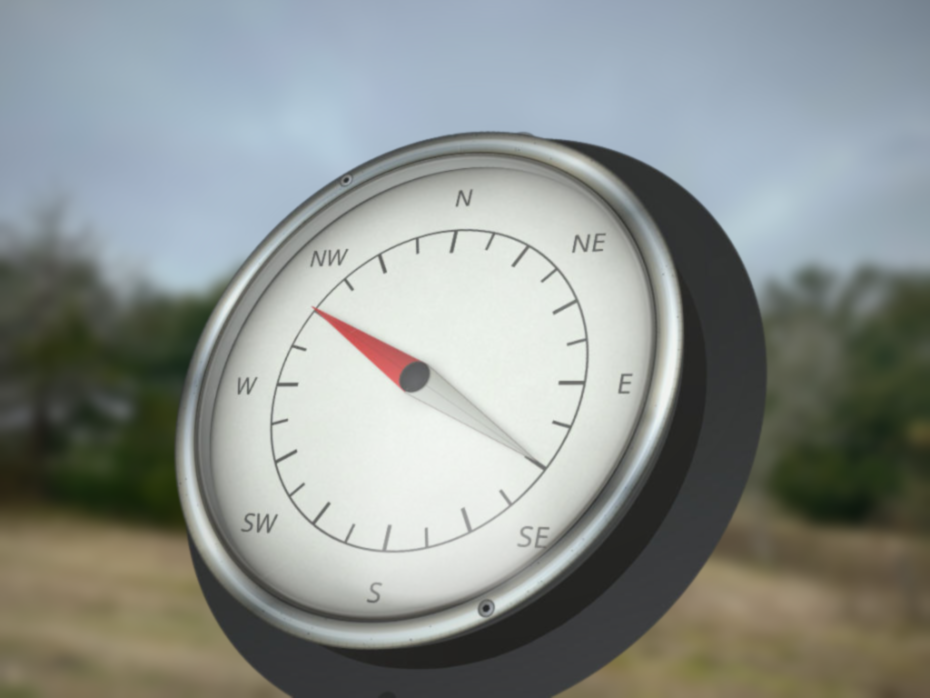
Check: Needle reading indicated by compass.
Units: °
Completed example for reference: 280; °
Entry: 300; °
